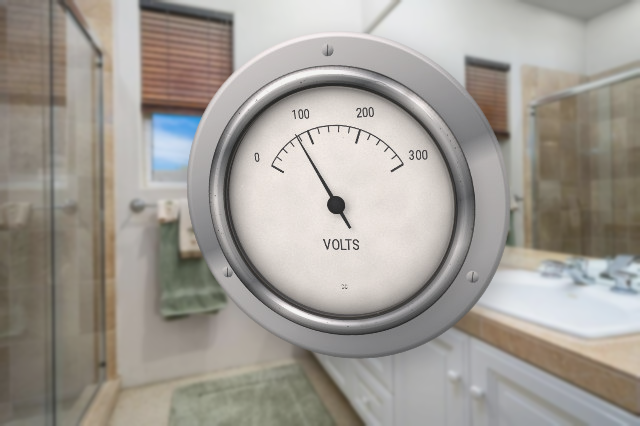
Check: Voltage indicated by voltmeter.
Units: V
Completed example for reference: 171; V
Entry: 80; V
